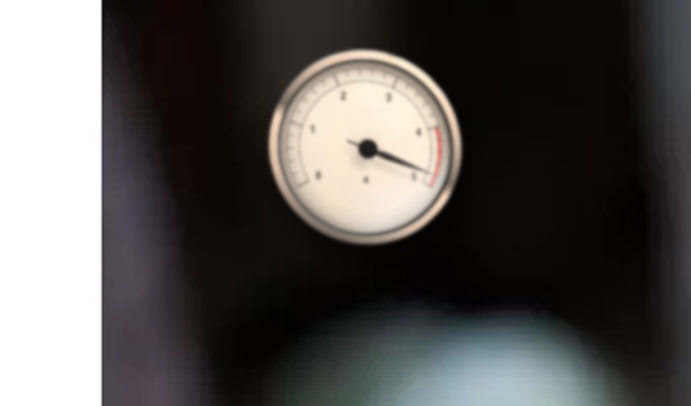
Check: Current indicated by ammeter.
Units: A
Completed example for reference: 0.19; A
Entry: 4.8; A
